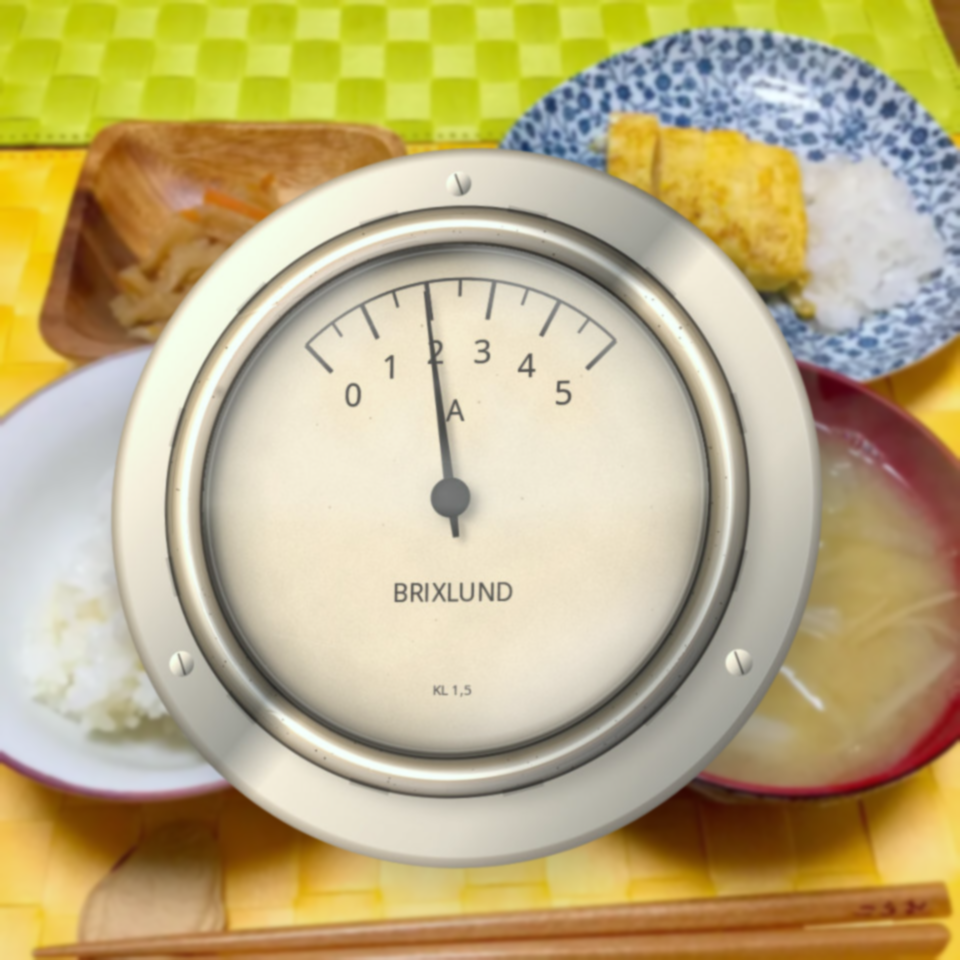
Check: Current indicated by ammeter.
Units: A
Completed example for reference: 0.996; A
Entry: 2; A
